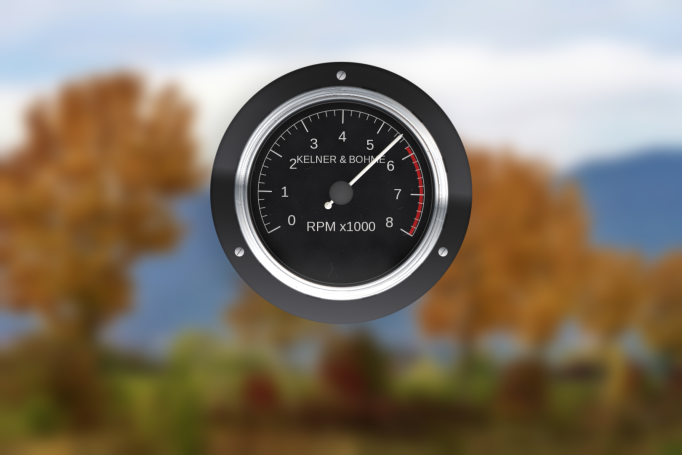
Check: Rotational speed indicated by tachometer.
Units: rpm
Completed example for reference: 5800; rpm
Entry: 5500; rpm
